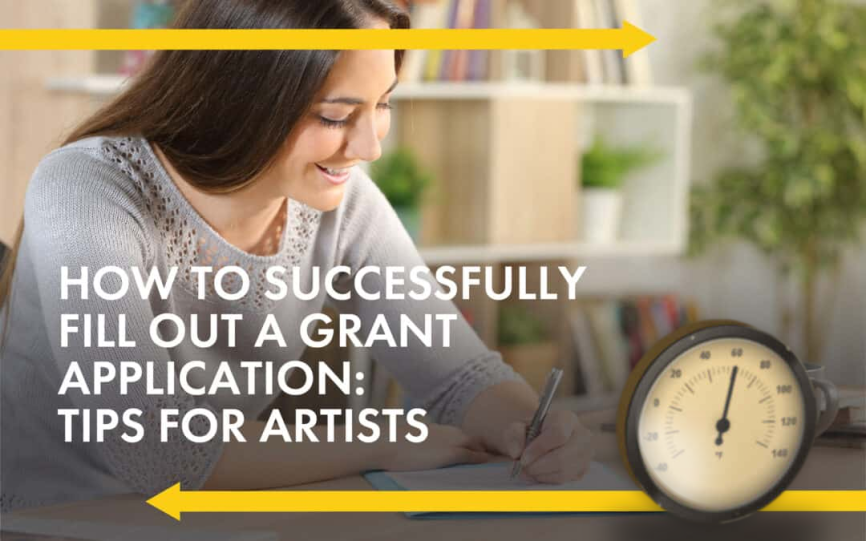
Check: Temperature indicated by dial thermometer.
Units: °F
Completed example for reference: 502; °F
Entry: 60; °F
